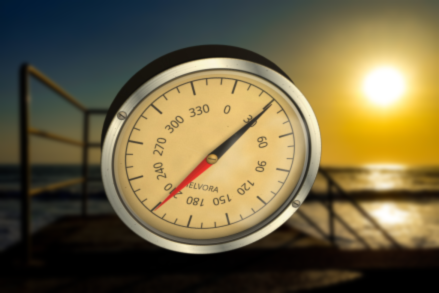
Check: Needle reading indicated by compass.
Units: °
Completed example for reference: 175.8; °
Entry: 210; °
